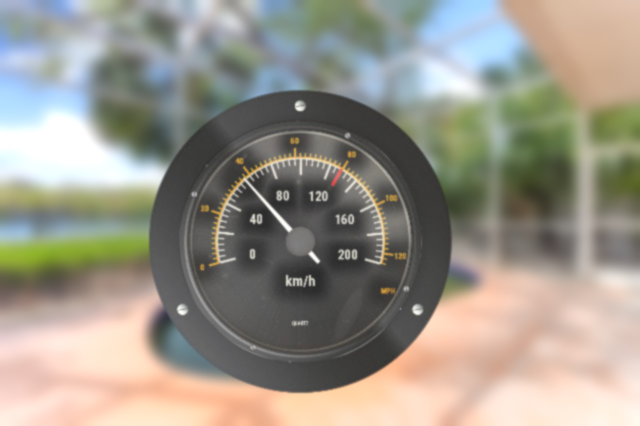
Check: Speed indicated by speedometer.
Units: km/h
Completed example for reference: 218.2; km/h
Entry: 60; km/h
